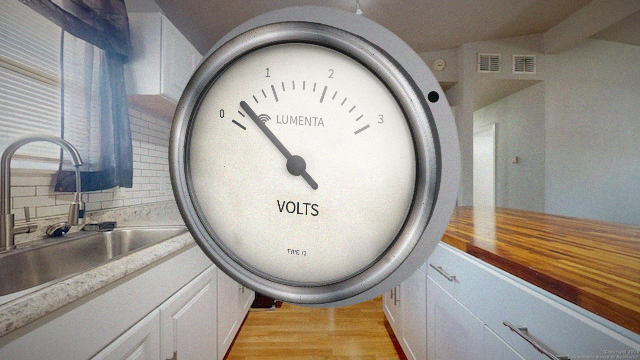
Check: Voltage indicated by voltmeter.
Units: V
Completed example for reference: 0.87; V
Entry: 0.4; V
